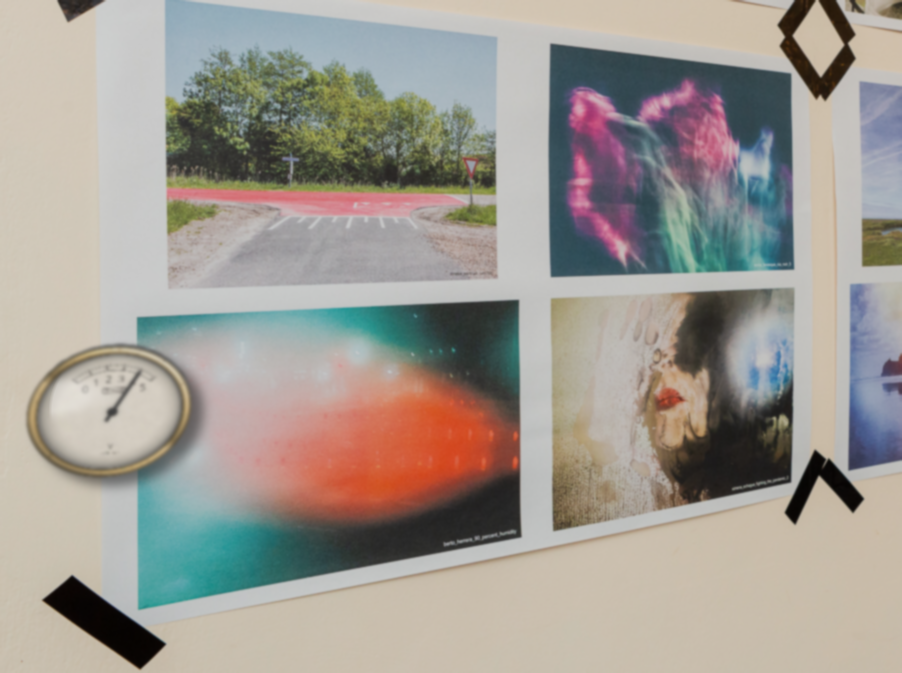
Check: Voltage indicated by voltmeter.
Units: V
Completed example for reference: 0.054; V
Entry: 4; V
